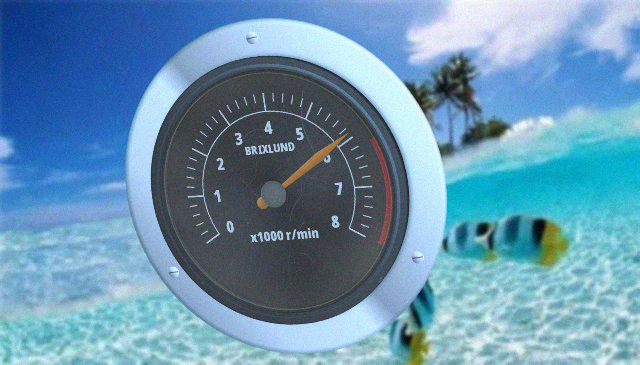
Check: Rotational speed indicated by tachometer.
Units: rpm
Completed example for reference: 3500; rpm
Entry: 5900; rpm
